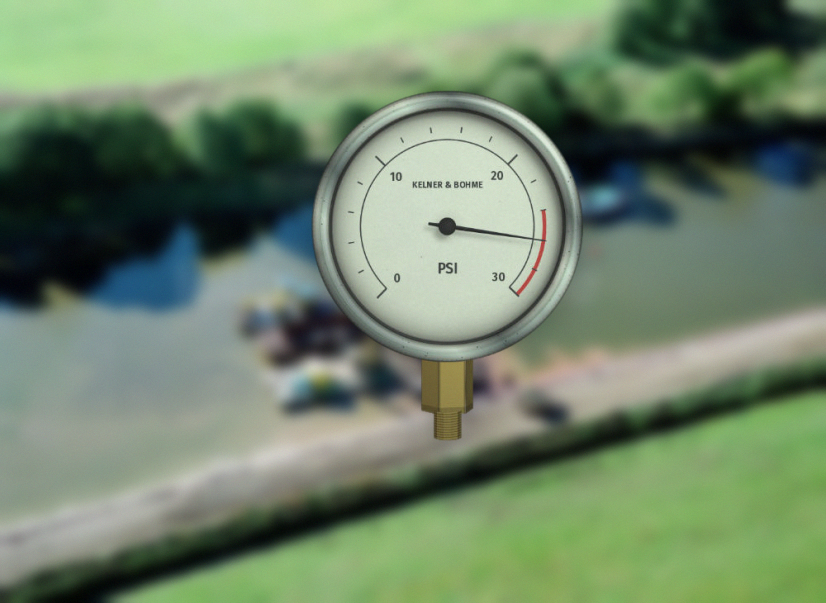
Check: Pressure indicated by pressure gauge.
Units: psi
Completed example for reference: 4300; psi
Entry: 26; psi
